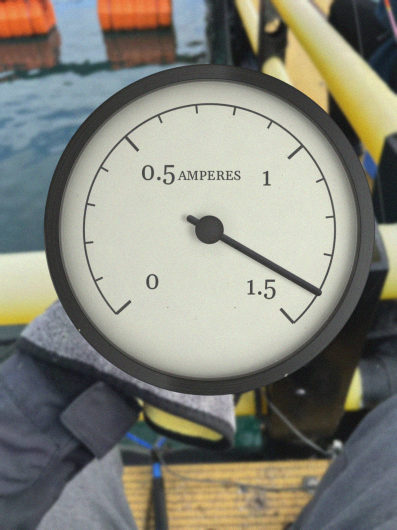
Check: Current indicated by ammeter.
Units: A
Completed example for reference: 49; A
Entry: 1.4; A
